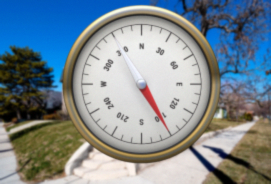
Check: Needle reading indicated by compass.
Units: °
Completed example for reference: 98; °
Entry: 150; °
